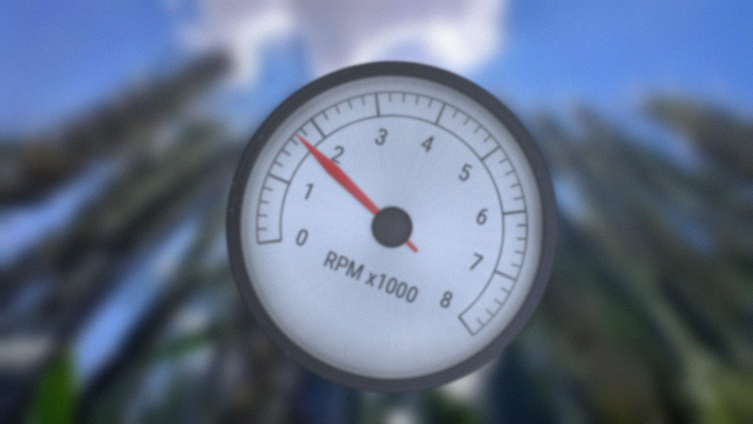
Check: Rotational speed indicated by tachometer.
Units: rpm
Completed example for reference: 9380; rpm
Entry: 1700; rpm
